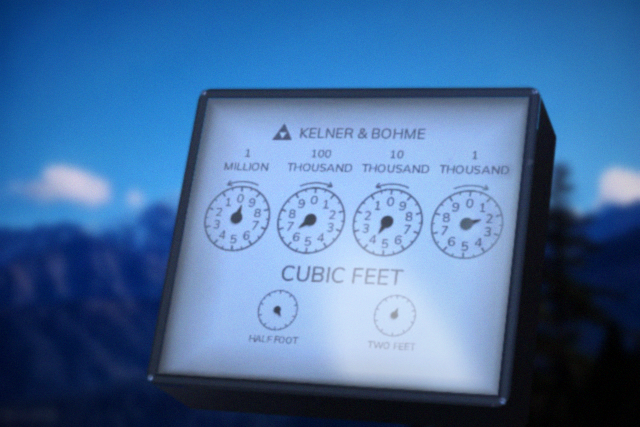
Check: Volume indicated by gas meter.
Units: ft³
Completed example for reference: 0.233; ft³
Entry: 964200; ft³
